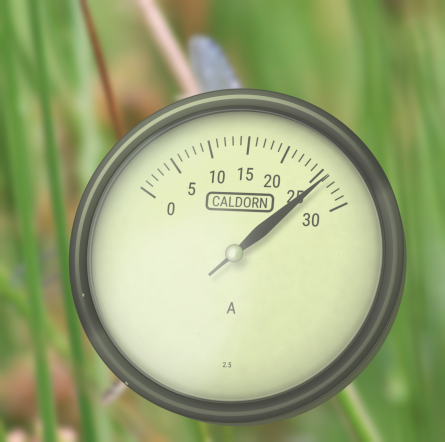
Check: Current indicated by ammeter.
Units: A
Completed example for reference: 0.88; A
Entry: 26; A
